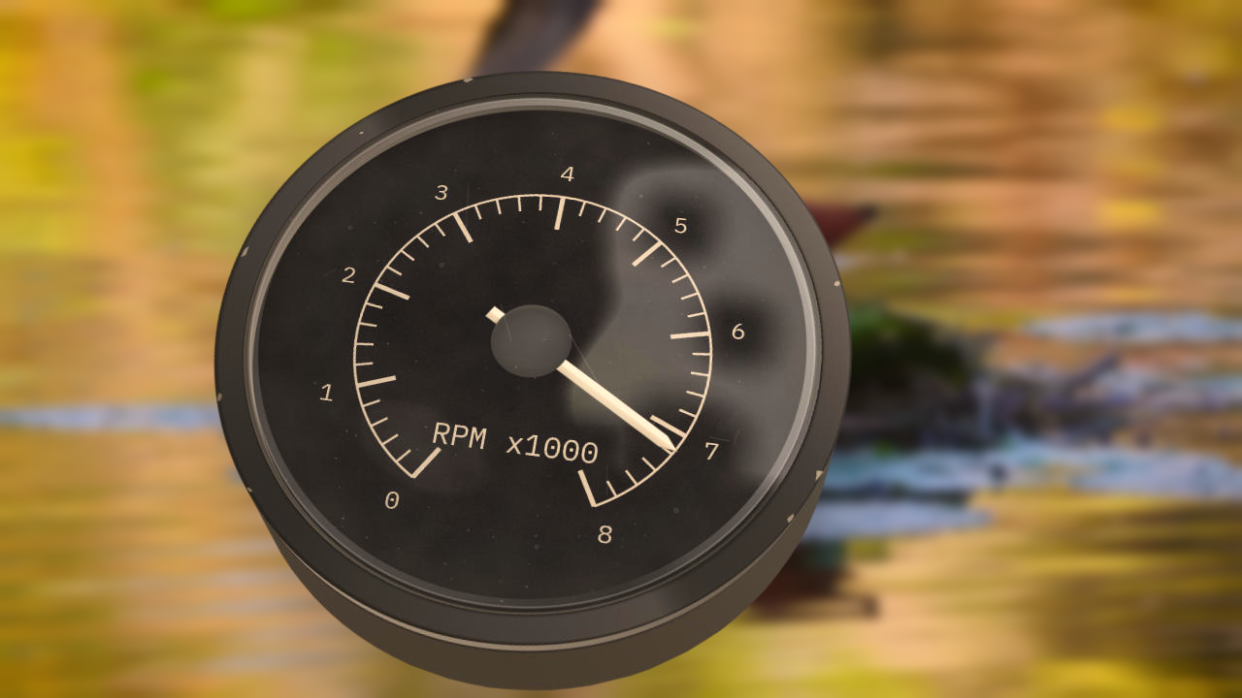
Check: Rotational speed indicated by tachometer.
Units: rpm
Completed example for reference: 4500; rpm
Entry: 7200; rpm
